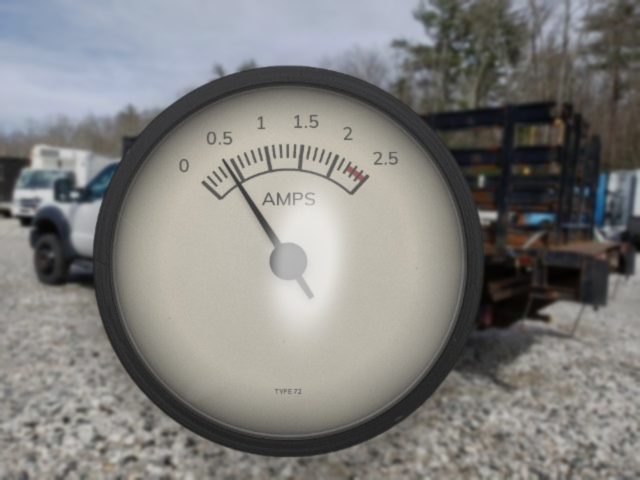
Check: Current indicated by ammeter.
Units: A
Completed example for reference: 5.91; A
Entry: 0.4; A
